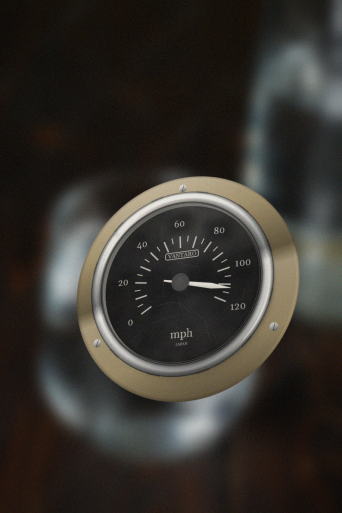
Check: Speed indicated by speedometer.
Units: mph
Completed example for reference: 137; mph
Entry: 112.5; mph
